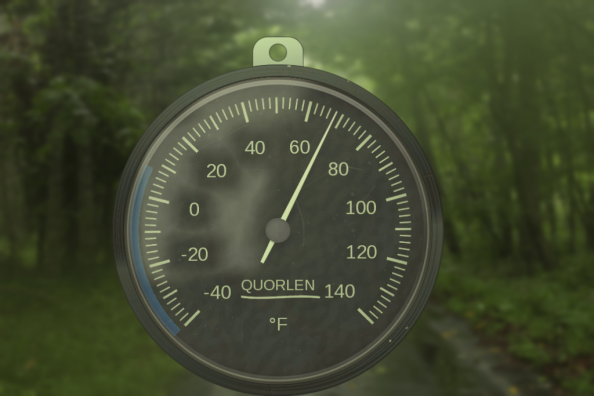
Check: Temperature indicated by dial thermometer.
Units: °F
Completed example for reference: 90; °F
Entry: 68; °F
